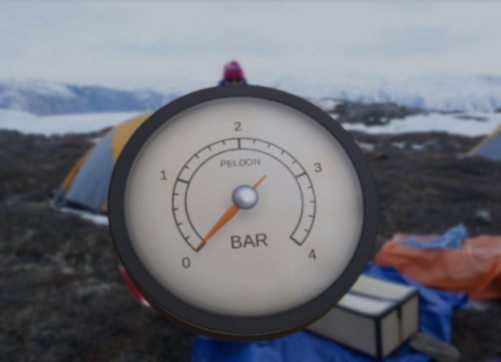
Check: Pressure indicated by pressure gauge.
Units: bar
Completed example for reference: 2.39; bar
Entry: 0; bar
